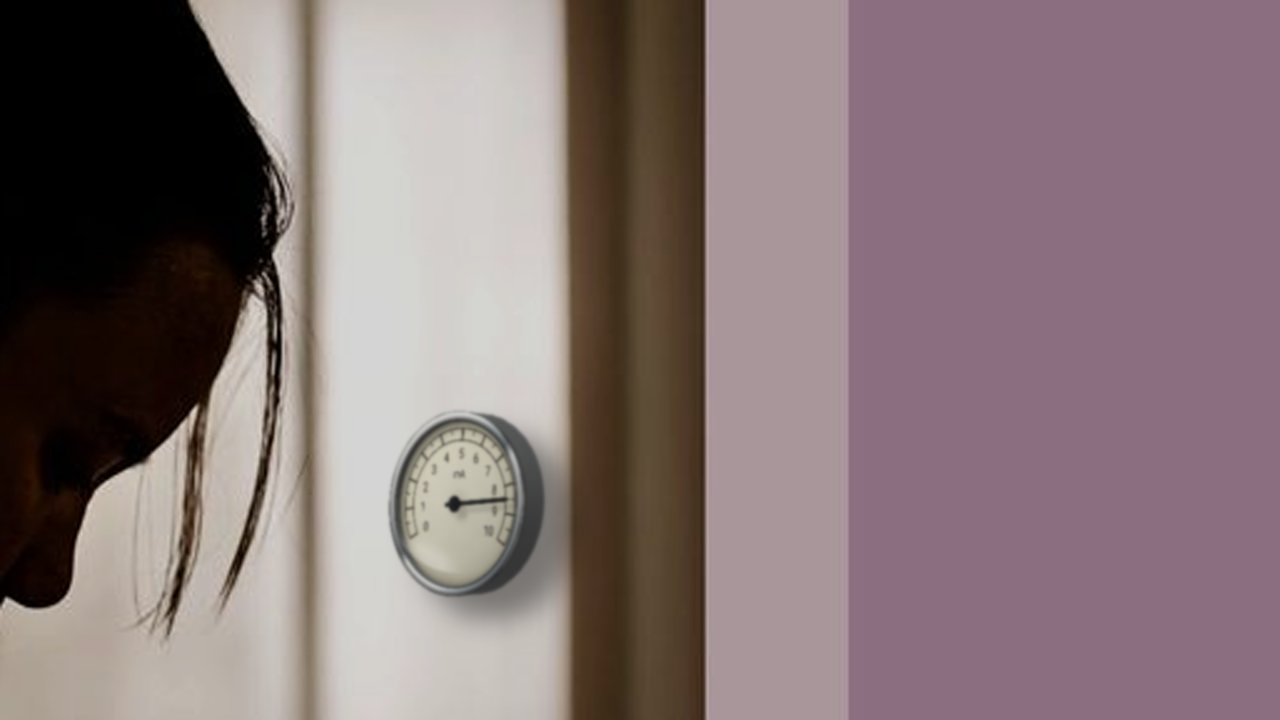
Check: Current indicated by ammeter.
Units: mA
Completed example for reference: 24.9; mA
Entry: 8.5; mA
